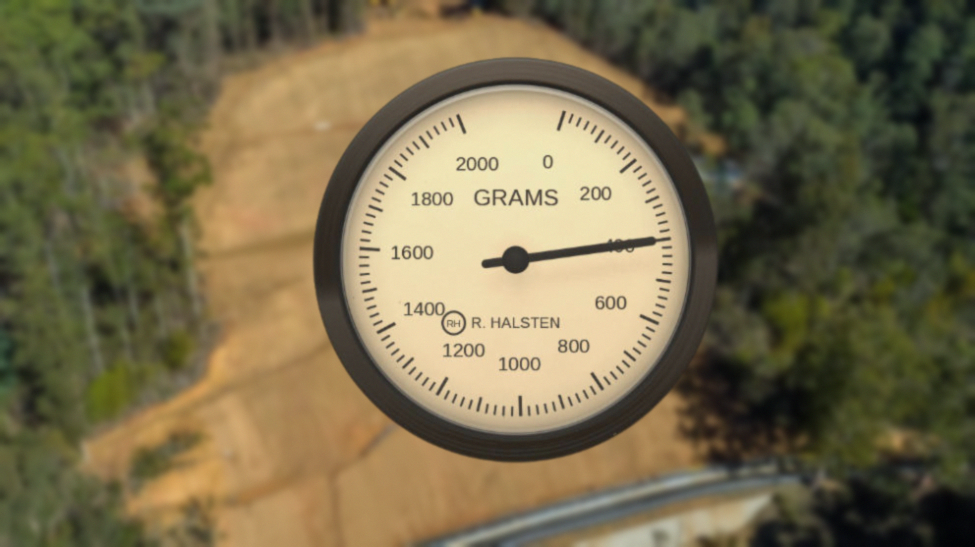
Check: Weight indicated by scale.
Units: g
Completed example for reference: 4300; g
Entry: 400; g
